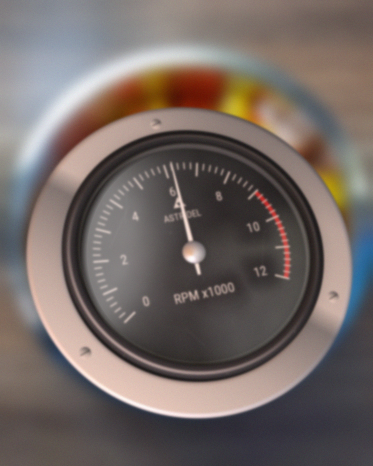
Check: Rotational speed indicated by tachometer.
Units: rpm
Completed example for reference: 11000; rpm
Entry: 6200; rpm
